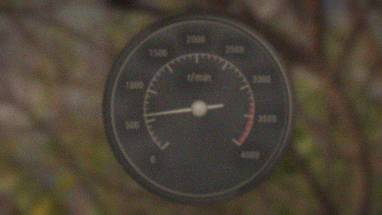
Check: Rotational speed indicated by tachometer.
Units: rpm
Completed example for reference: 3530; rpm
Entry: 600; rpm
